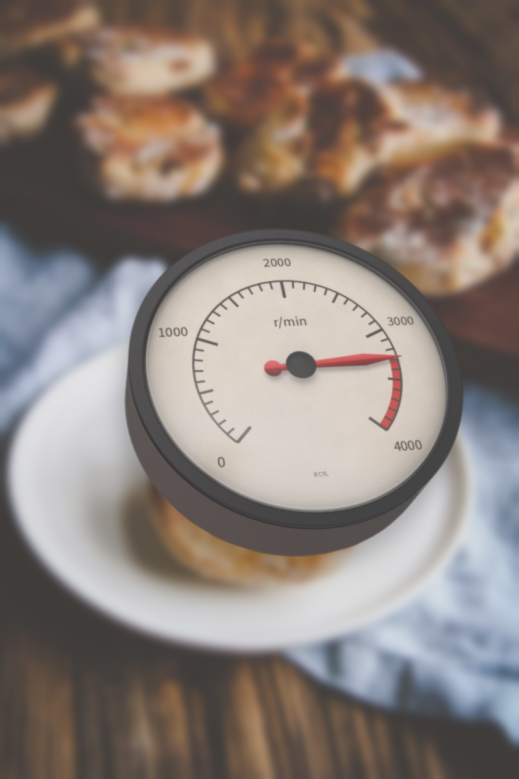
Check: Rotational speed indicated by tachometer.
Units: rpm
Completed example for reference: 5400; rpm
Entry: 3300; rpm
